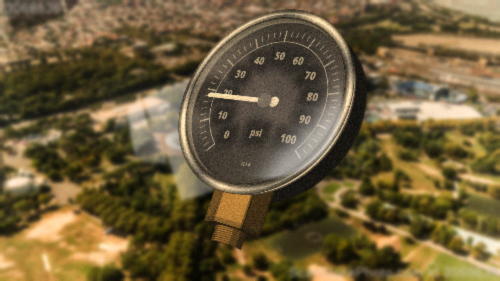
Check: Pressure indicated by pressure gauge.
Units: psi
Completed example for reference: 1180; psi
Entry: 18; psi
